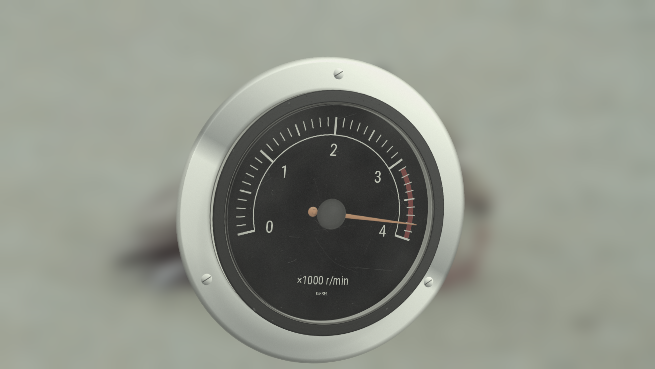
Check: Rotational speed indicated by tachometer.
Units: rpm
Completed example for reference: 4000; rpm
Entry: 3800; rpm
